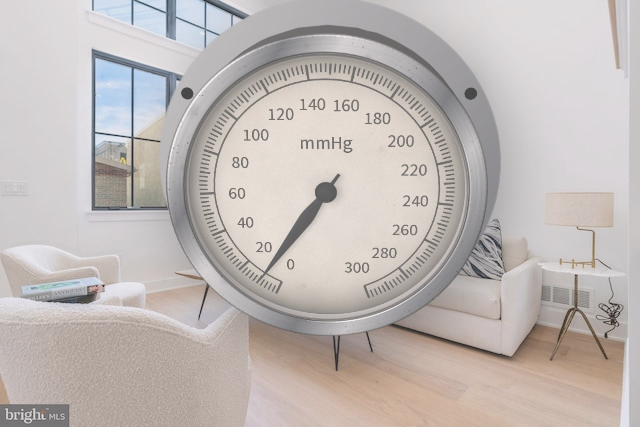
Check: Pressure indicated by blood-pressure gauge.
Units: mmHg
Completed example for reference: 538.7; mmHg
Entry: 10; mmHg
